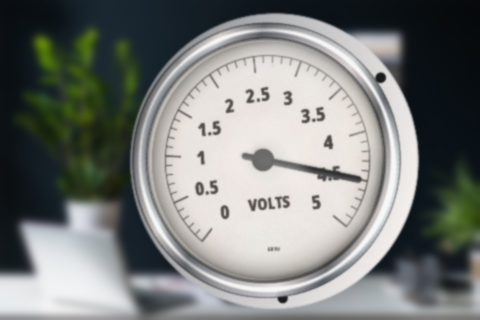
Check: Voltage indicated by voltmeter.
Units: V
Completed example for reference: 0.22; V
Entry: 4.5; V
